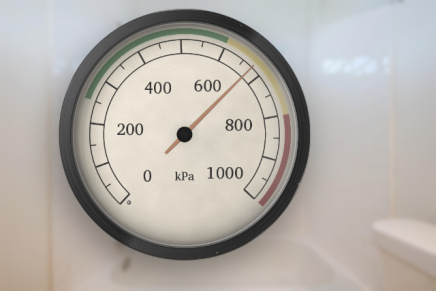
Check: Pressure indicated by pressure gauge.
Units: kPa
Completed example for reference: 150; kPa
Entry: 675; kPa
